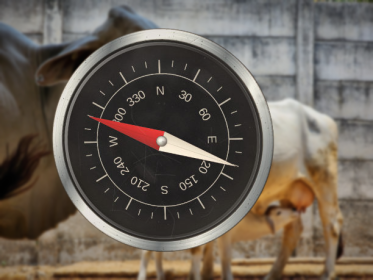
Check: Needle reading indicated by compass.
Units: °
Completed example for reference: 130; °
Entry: 290; °
